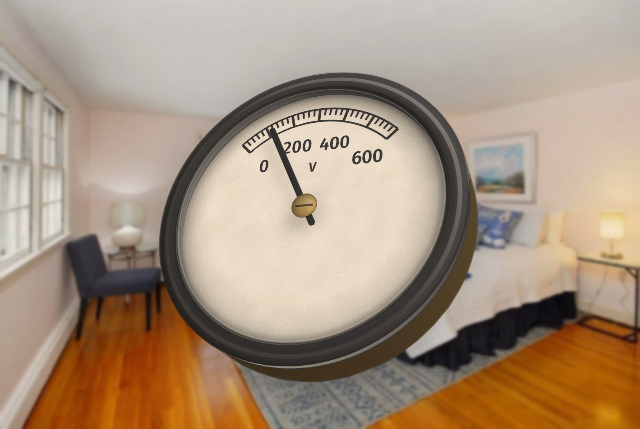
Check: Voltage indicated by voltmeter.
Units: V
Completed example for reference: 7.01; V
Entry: 120; V
